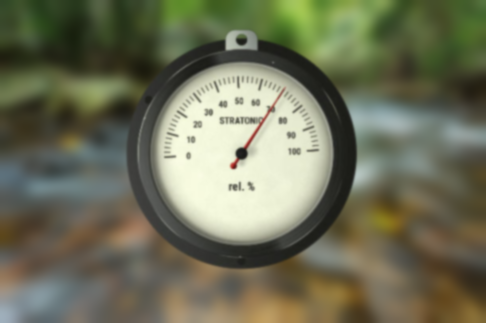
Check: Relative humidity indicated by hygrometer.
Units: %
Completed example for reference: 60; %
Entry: 70; %
